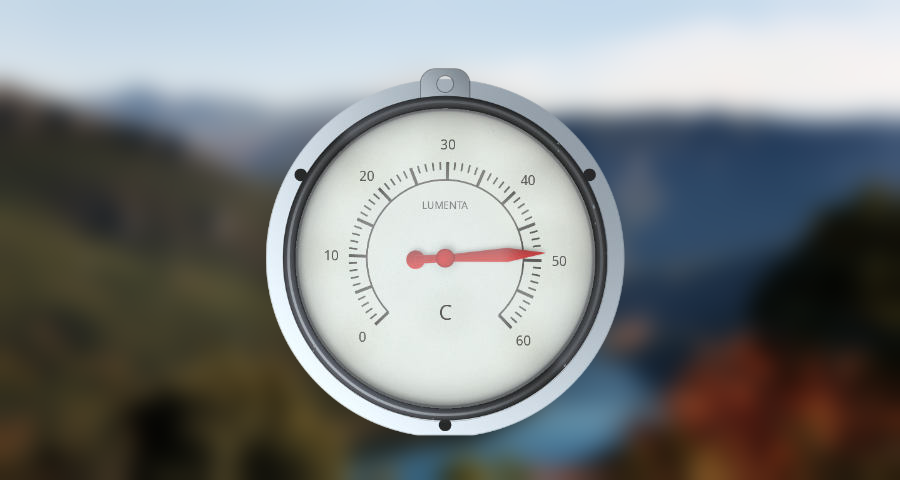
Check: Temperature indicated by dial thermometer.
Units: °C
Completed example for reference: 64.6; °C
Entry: 49; °C
